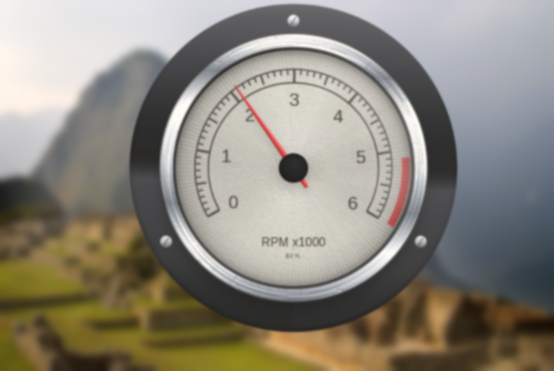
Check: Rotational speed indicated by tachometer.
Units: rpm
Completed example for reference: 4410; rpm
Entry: 2100; rpm
